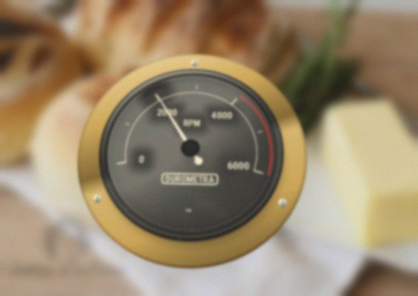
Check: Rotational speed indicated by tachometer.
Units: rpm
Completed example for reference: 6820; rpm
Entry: 2000; rpm
